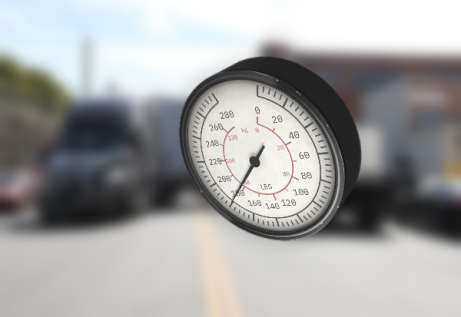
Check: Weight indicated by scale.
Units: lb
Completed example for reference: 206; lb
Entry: 180; lb
